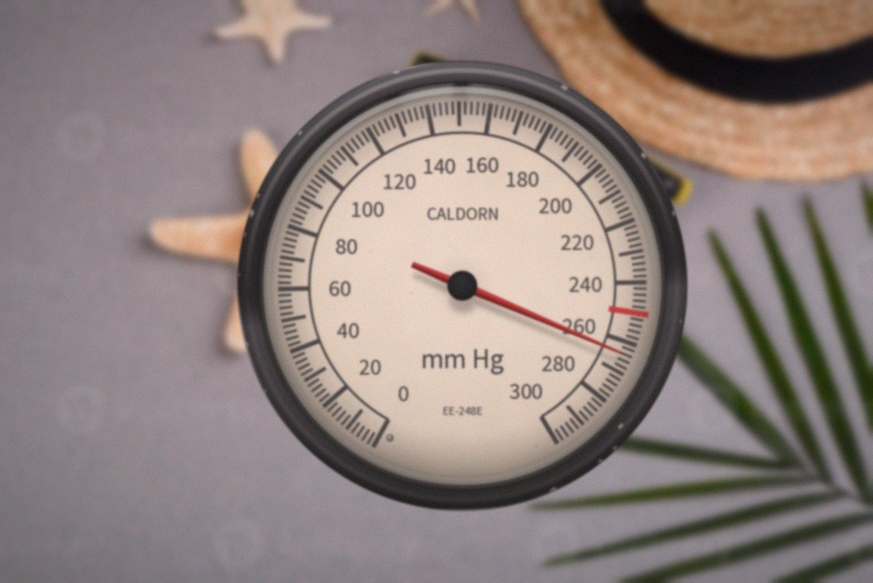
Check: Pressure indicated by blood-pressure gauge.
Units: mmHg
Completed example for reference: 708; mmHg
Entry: 264; mmHg
